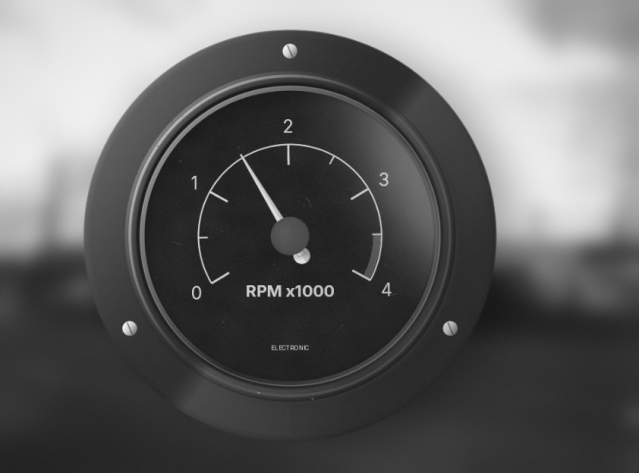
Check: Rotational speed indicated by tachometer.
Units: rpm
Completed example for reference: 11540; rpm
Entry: 1500; rpm
